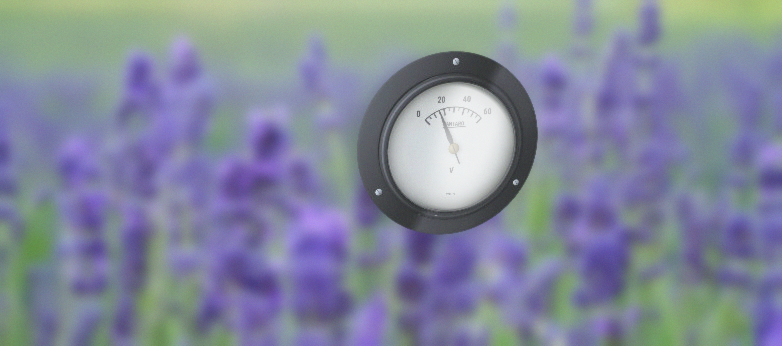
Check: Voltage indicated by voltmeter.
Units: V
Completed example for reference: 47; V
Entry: 15; V
